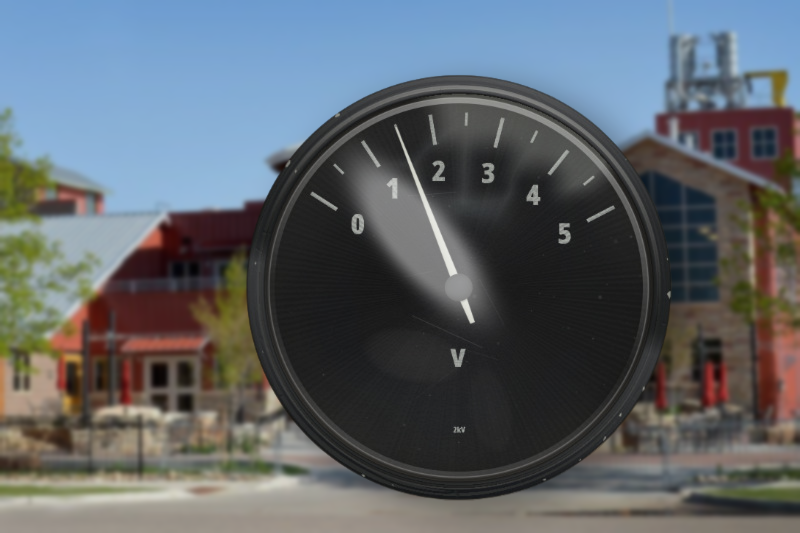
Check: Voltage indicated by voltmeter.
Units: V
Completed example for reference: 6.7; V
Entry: 1.5; V
